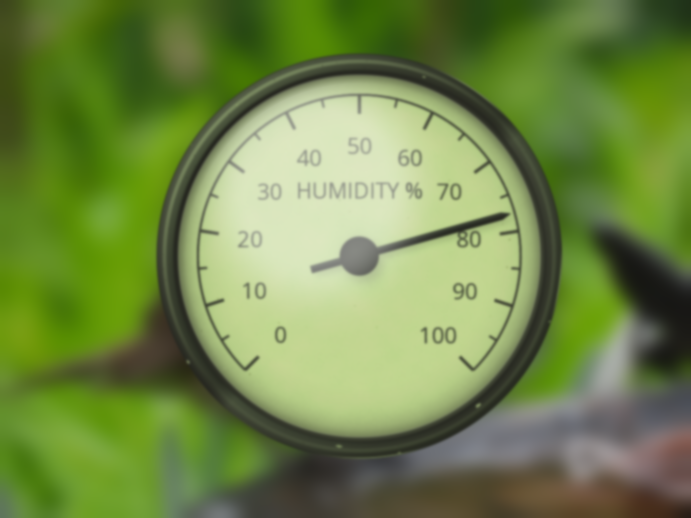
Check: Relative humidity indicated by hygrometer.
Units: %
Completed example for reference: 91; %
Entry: 77.5; %
